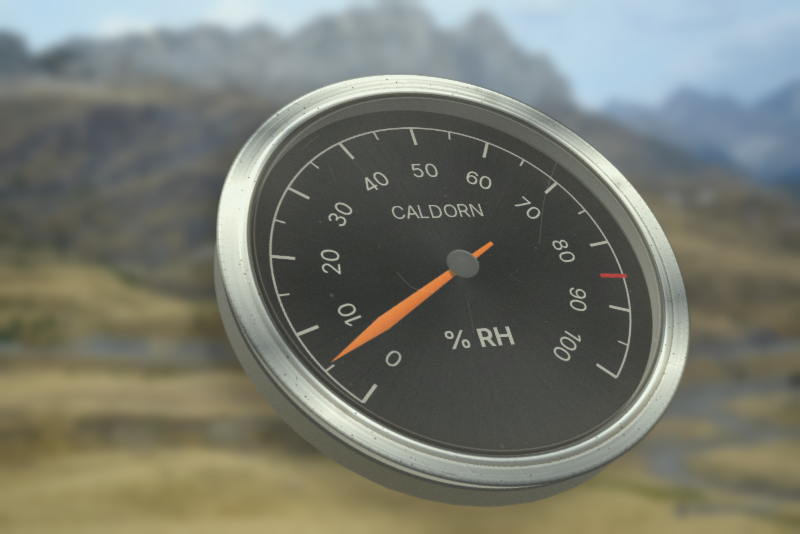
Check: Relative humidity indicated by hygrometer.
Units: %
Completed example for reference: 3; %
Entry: 5; %
